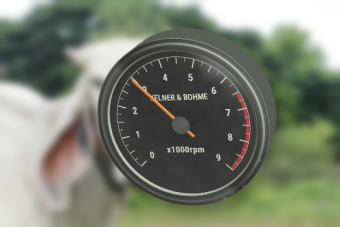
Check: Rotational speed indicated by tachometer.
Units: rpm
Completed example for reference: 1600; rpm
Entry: 3000; rpm
